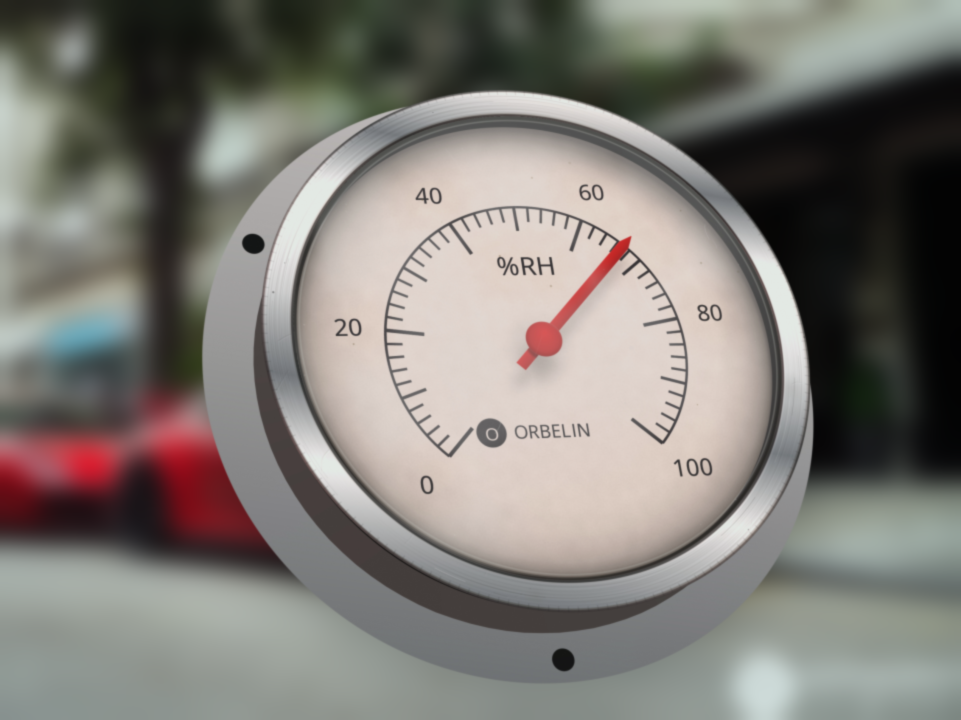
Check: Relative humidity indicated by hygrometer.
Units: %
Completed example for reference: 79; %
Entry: 67; %
